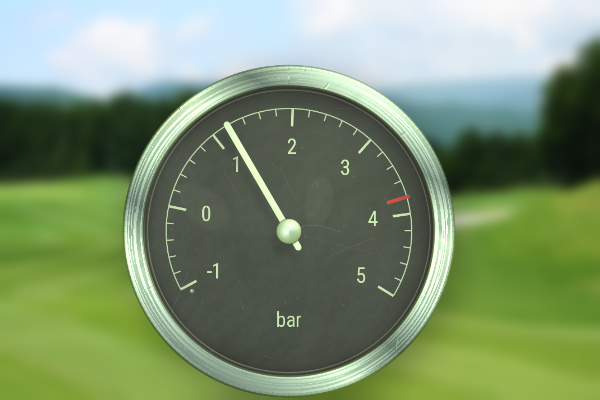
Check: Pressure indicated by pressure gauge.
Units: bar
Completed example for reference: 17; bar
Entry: 1.2; bar
